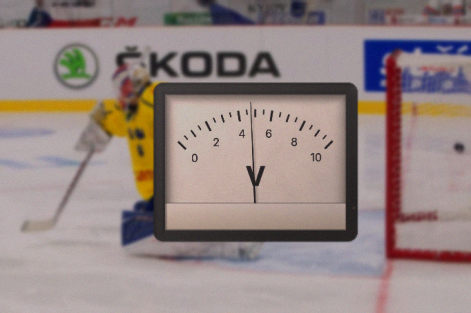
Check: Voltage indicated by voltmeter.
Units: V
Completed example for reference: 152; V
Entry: 4.75; V
